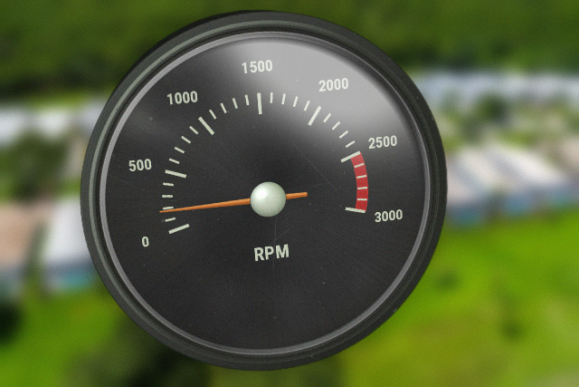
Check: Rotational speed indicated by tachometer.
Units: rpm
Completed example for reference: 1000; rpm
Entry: 200; rpm
